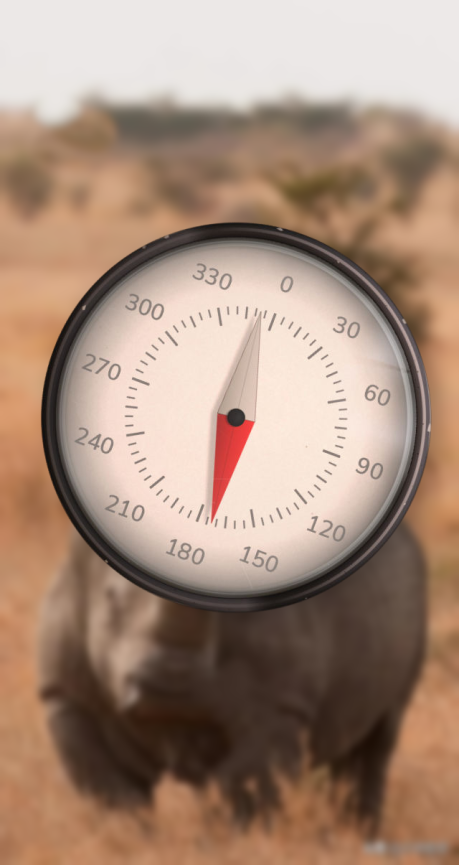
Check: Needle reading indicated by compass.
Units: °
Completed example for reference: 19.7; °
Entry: 172.5; °
